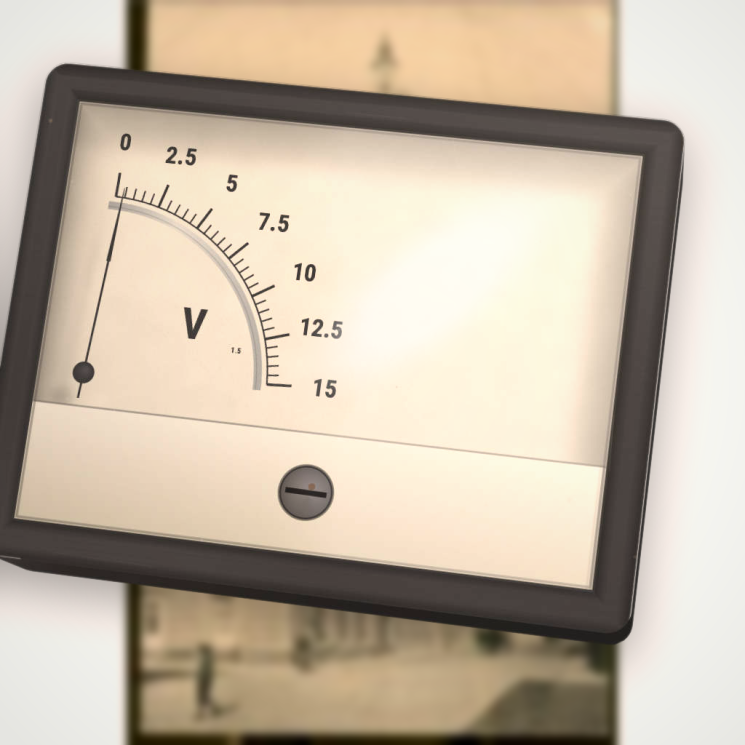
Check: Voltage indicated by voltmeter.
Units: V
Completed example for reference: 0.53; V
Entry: 0.5; V
